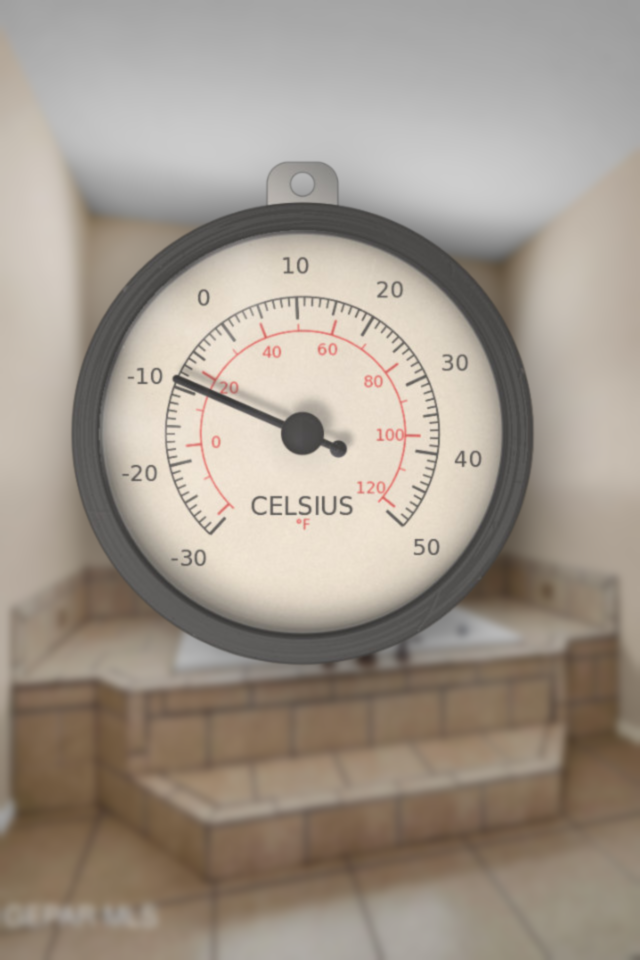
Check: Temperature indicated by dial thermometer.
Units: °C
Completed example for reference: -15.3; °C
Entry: -9; °C
